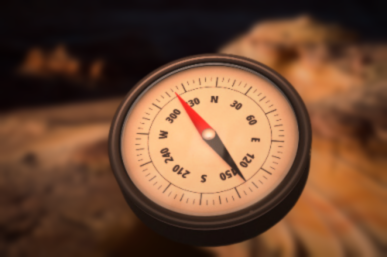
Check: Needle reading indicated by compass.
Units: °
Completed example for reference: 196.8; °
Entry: 320; °
